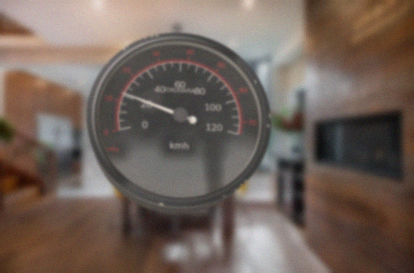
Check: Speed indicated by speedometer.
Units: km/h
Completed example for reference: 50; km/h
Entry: 20; km/h
